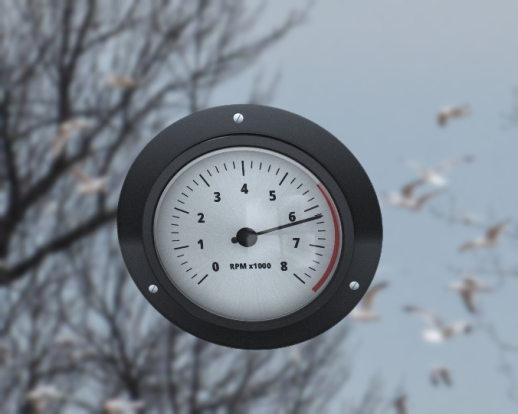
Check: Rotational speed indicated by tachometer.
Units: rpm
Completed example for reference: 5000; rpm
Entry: 6200; rpm
